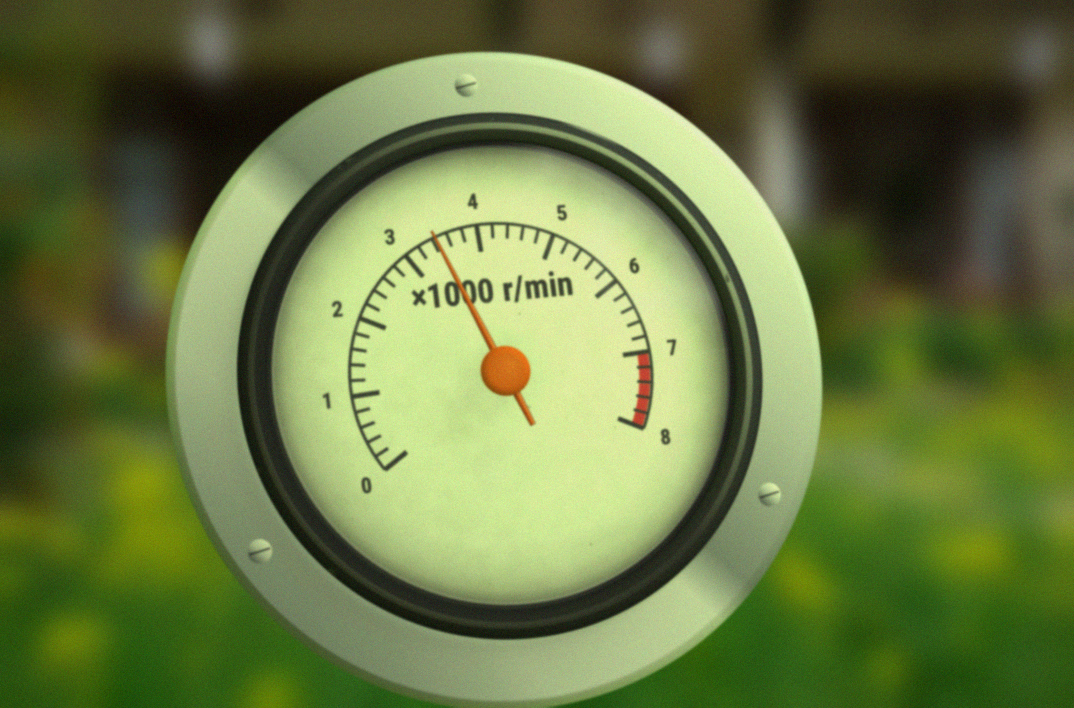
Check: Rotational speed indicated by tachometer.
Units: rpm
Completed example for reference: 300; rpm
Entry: 3400; rpm
